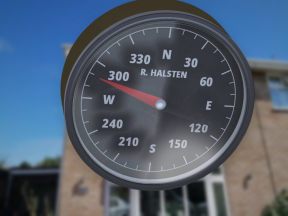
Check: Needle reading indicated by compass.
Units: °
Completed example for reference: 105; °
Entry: 290; °
